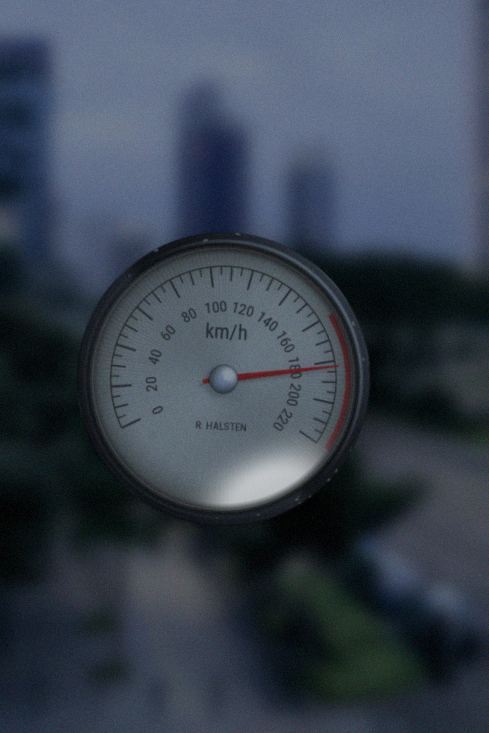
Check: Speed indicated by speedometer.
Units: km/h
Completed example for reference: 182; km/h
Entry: 182.5; km/h
